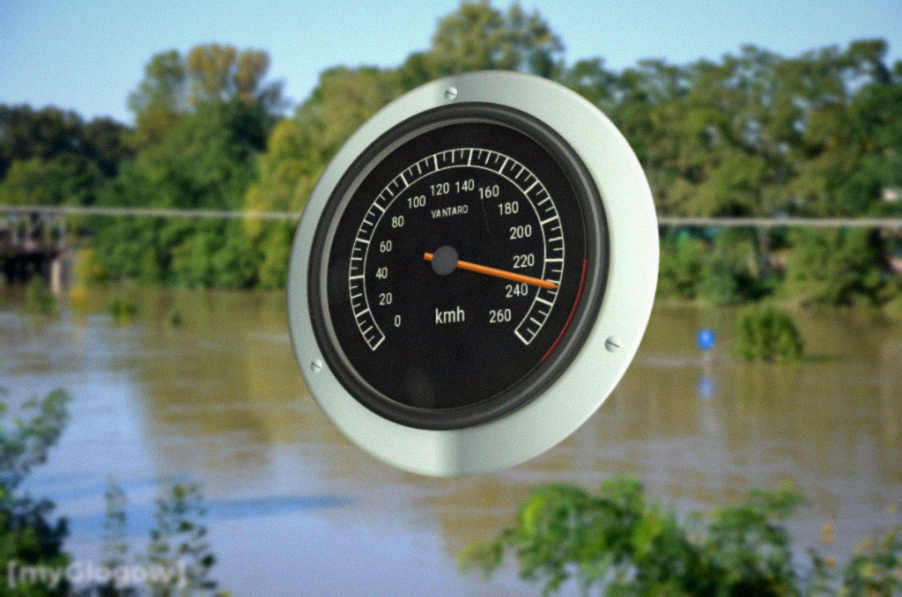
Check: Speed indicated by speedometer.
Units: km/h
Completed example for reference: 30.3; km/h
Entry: 232.5; km/h
